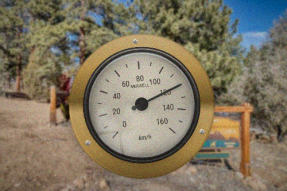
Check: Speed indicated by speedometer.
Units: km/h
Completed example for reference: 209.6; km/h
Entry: 120; km/h
